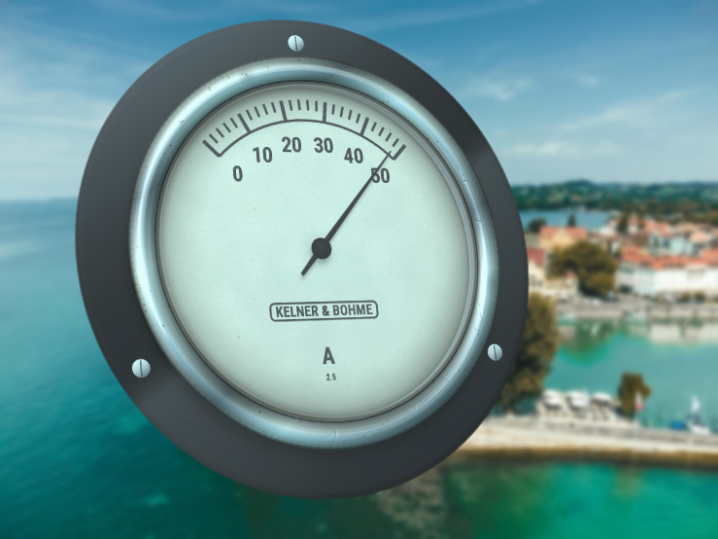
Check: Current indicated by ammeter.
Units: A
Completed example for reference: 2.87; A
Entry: 48; A
